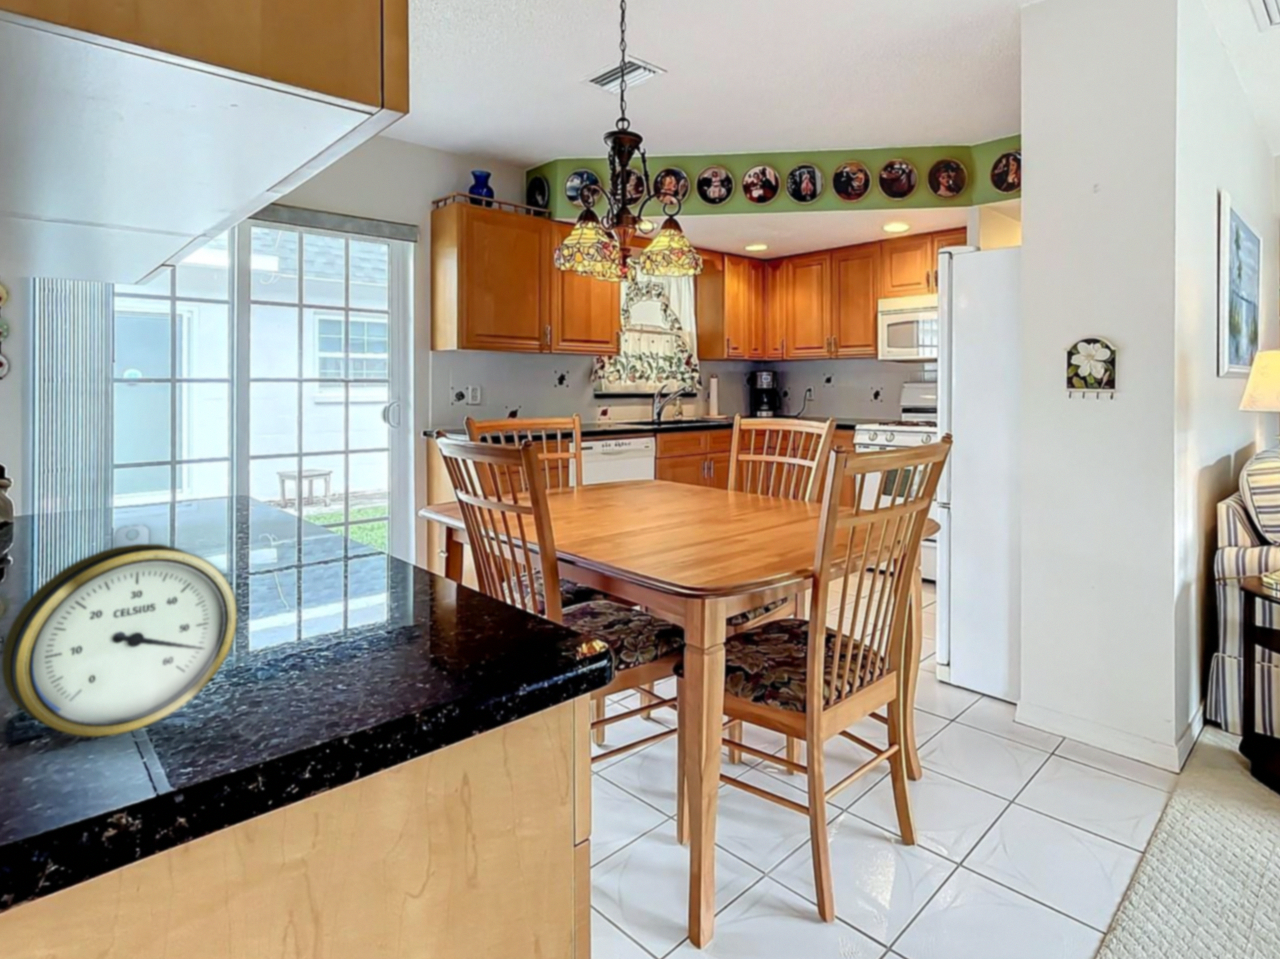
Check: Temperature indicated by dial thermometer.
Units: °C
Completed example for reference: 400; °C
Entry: 55; °C
